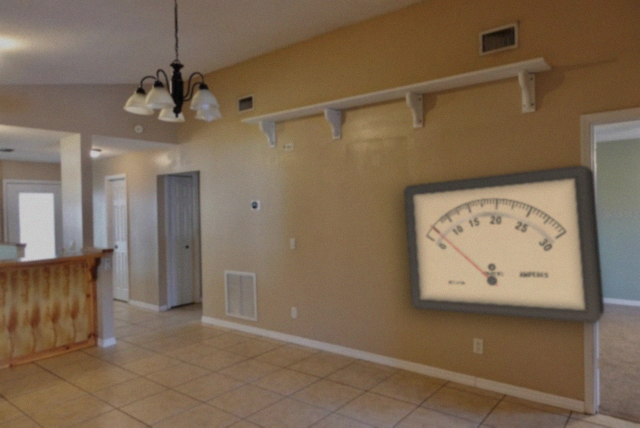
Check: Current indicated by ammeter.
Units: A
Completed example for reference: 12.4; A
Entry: 5; A
